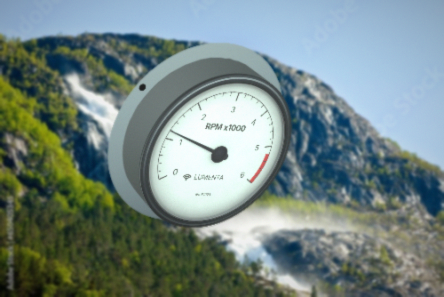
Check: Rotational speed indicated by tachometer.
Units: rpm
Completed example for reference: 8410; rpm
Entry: 1200; rpm
